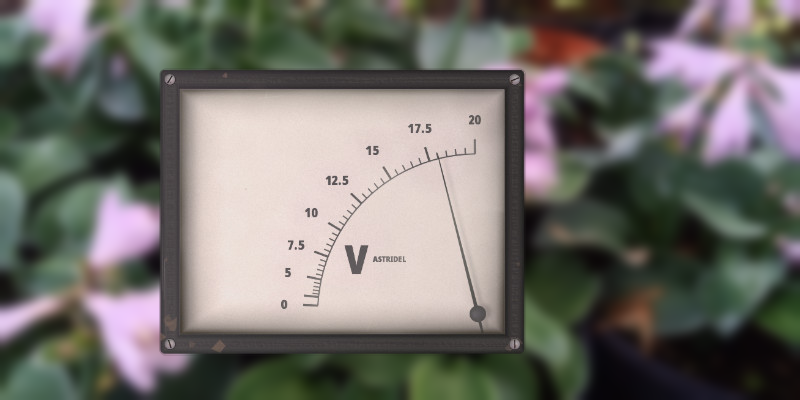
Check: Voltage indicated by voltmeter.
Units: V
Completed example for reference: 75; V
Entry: 18; V
